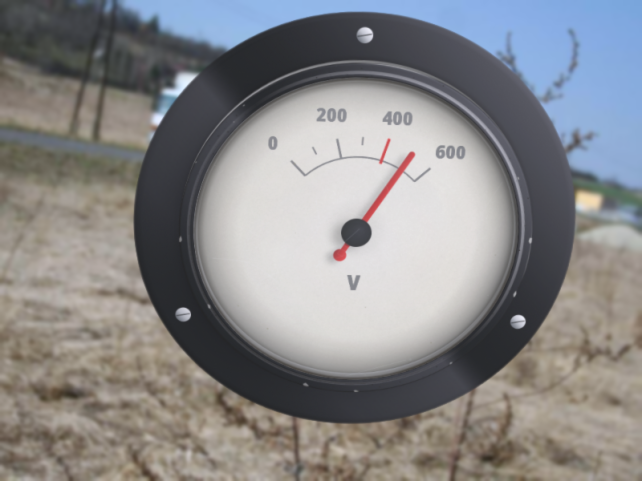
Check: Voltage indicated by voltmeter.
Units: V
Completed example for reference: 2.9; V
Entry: 500; V
